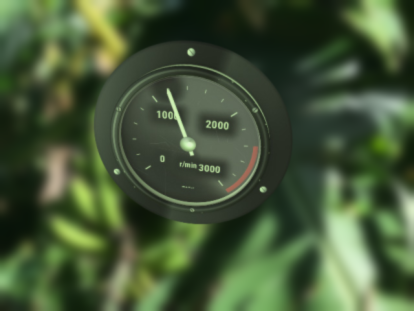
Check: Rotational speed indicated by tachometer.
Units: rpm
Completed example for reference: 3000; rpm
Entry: 1200; rpm
